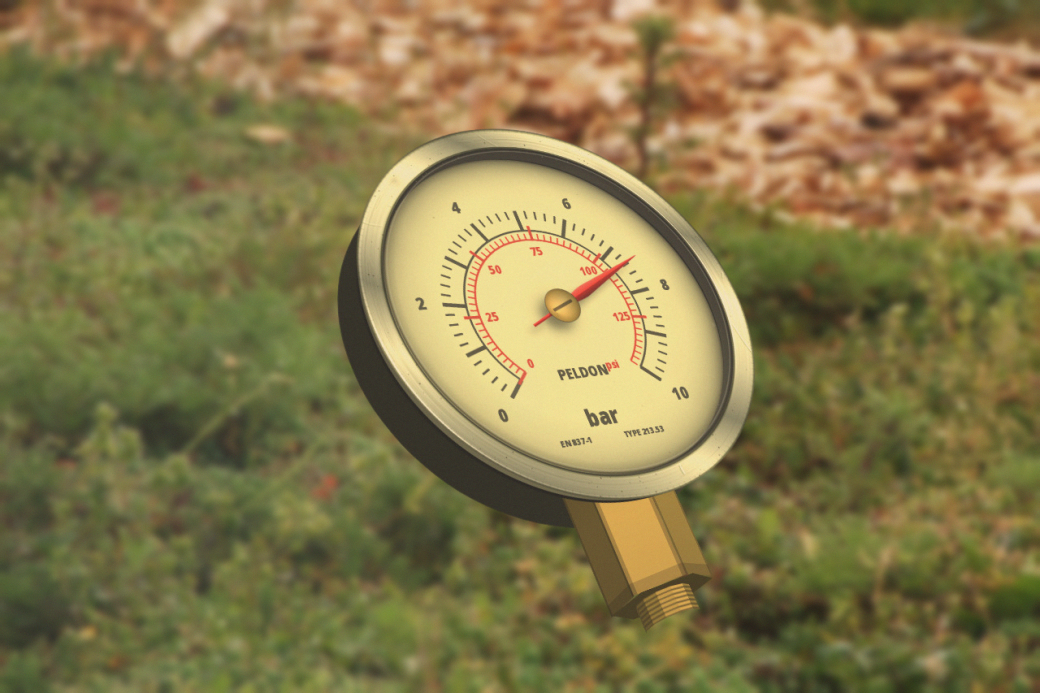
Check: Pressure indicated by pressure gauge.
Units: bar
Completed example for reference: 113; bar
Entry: 7.4; bar
